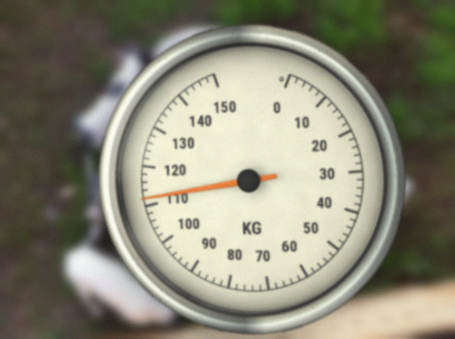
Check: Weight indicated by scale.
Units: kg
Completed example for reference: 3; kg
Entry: 112; kg
